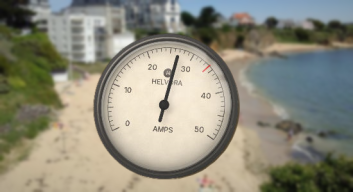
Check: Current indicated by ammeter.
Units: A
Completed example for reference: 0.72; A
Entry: 27; A
